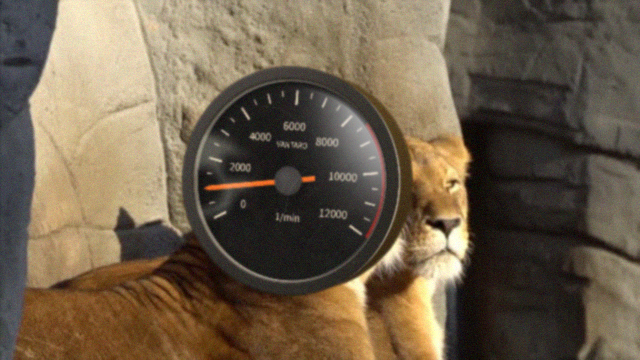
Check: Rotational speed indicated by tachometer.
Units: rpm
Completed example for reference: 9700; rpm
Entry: 1000; rpm
